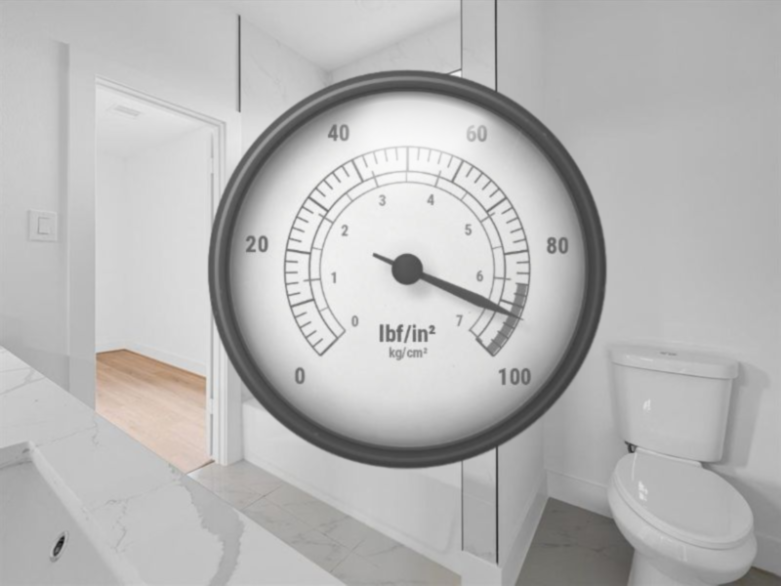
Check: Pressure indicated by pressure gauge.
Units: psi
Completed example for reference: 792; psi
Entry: 92; psi
